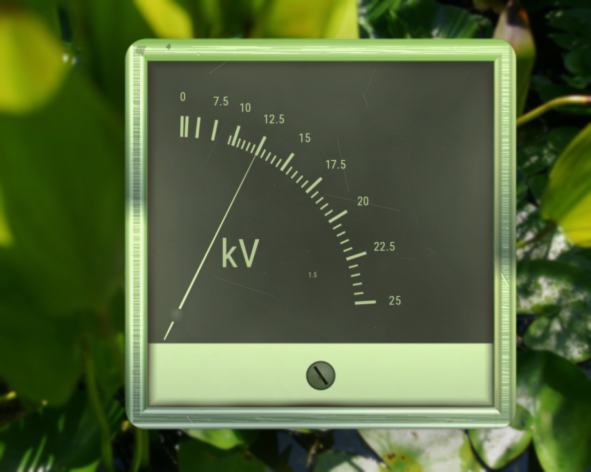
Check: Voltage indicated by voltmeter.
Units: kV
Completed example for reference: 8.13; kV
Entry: 12.5; kV
